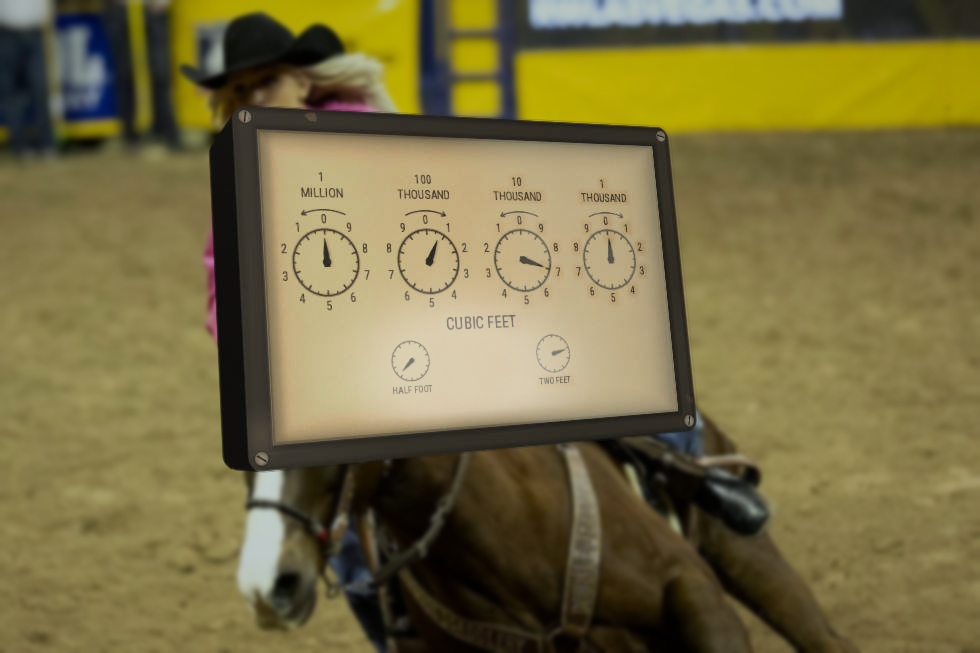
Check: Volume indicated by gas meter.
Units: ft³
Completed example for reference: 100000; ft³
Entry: 7000; ft³
